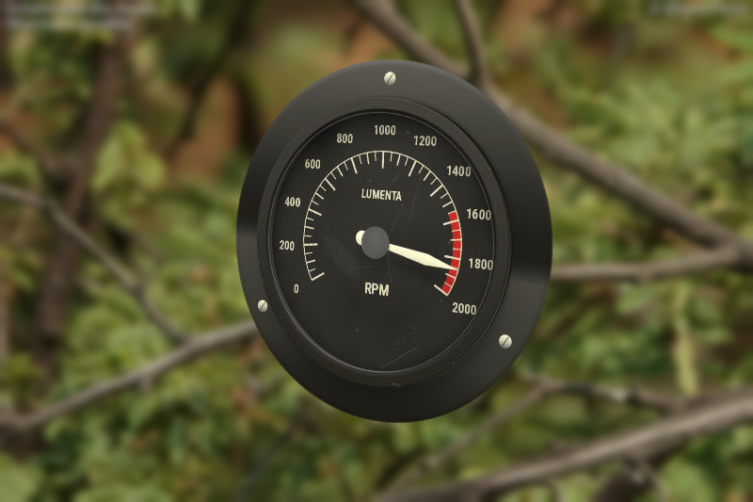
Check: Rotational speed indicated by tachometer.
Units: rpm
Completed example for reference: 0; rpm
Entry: 1850; rpm
